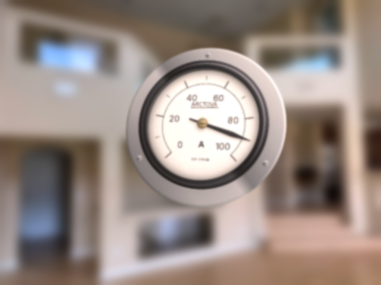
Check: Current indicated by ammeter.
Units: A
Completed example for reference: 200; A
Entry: 90; A
